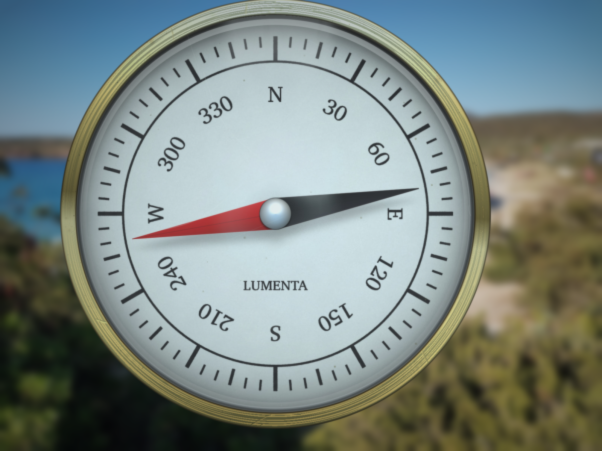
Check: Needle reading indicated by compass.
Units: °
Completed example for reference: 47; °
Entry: 260; °
